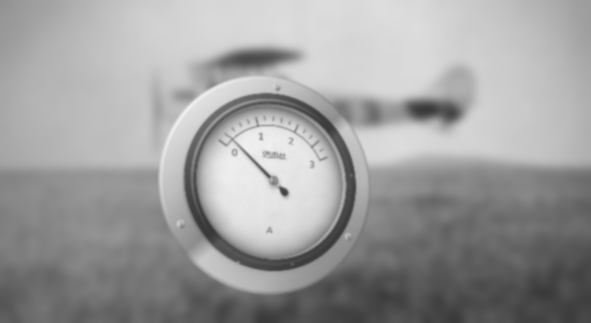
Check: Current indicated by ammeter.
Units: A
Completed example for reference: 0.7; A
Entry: 0.2; A
